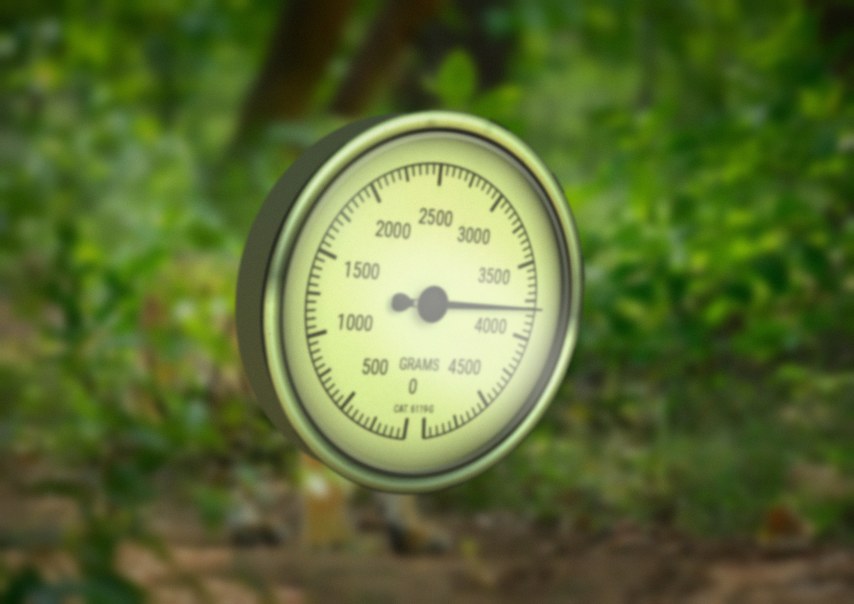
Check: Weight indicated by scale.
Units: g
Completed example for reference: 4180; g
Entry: 3800; g
